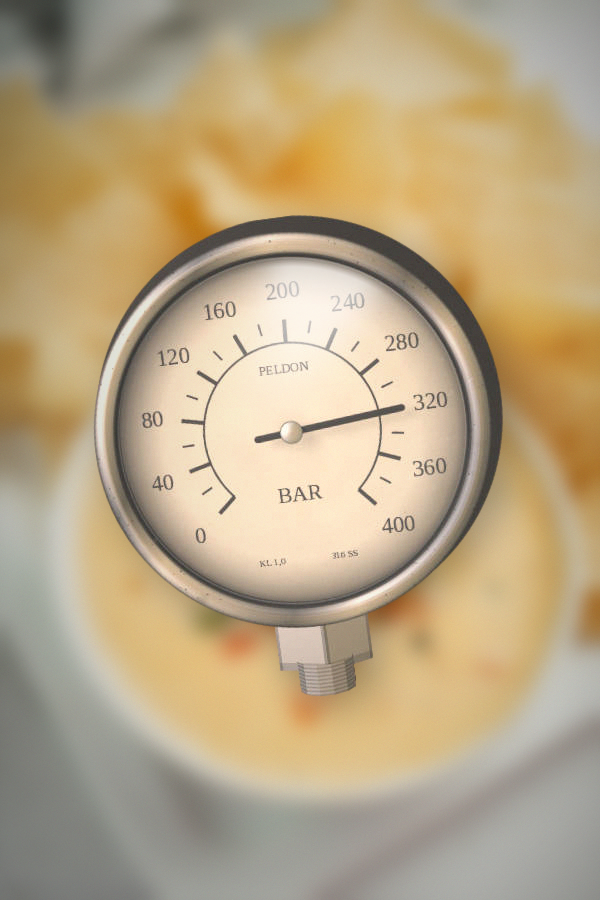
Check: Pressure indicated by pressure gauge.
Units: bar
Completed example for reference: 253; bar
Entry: 320; bar
